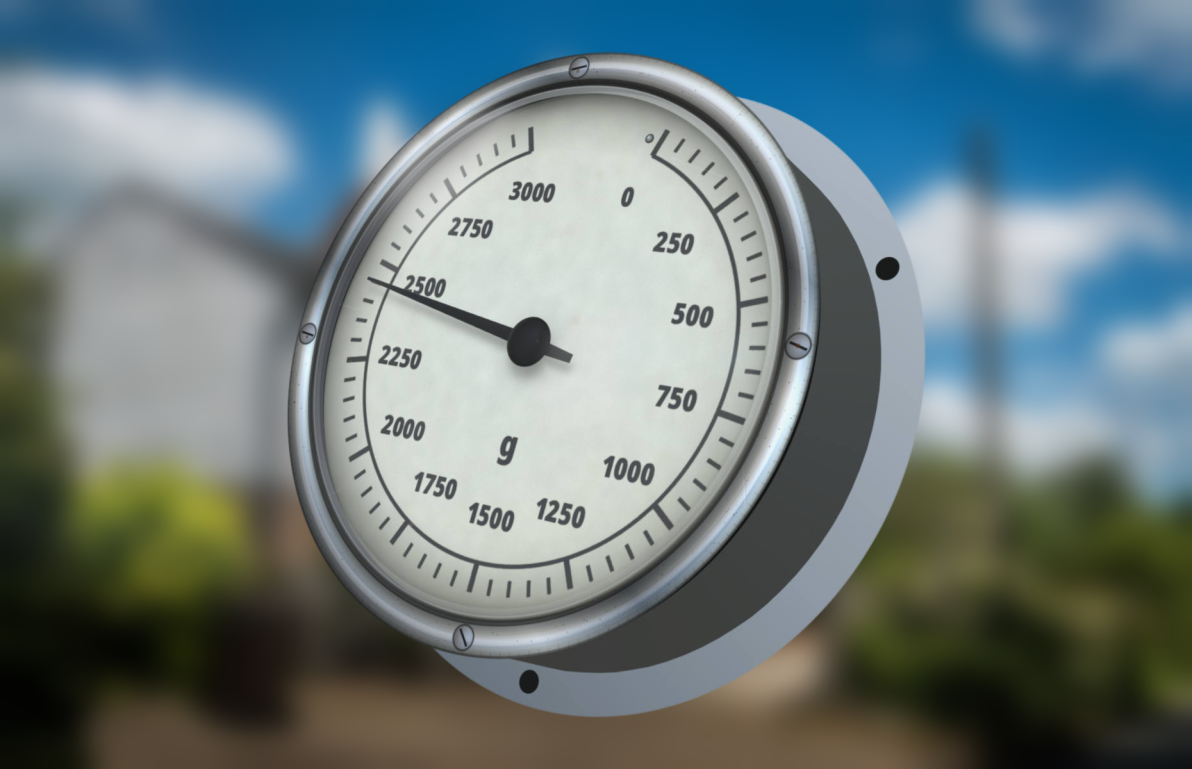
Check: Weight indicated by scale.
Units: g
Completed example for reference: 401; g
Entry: 2450; g
